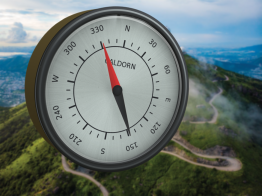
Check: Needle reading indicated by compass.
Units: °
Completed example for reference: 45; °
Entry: 330; °
